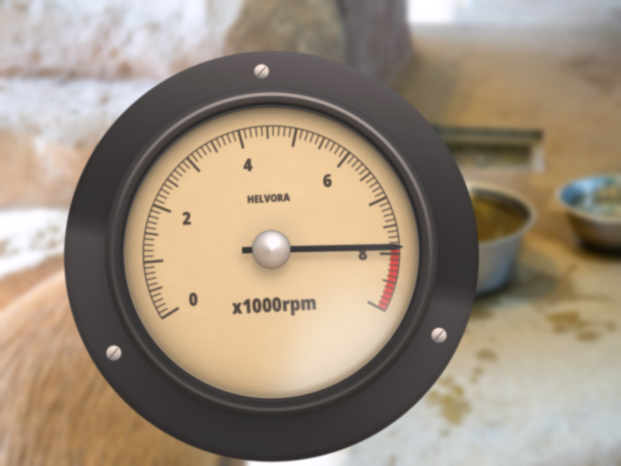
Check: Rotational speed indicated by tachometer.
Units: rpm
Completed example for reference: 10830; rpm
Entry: 7900; rpm
